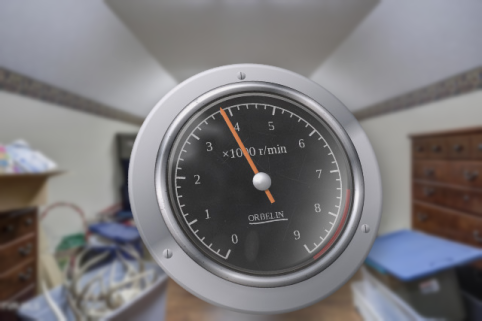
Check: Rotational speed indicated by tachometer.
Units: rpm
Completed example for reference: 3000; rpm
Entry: 3800; rpm
